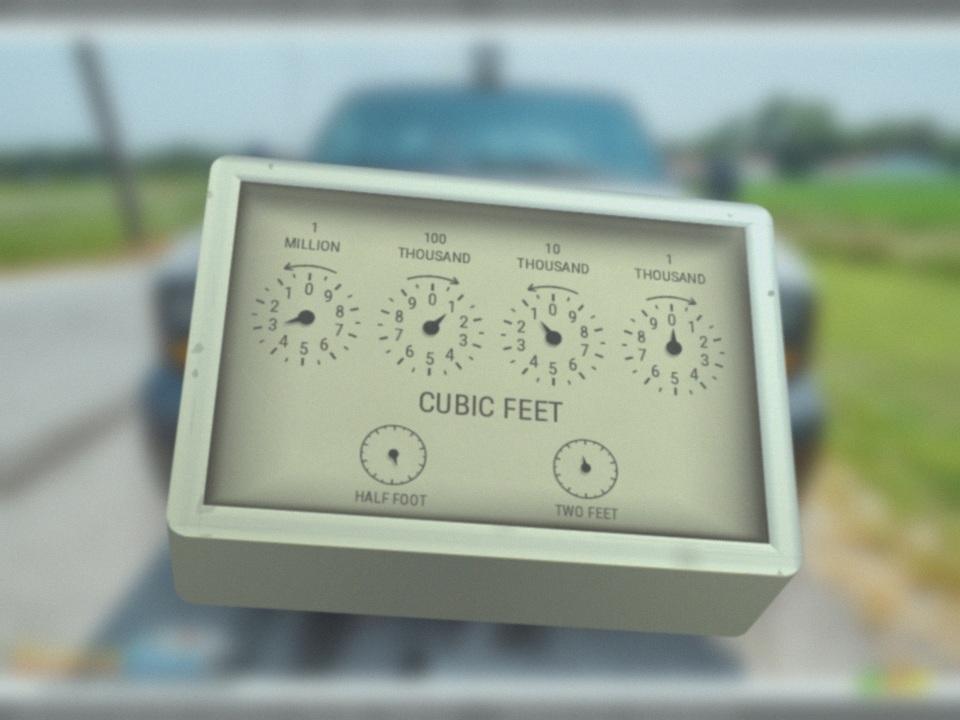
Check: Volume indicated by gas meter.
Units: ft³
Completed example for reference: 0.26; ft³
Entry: 311000; ft³
